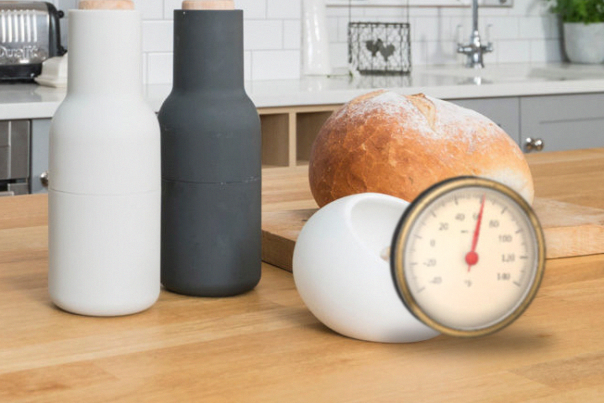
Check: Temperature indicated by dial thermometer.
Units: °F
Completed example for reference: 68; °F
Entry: 60; °F
